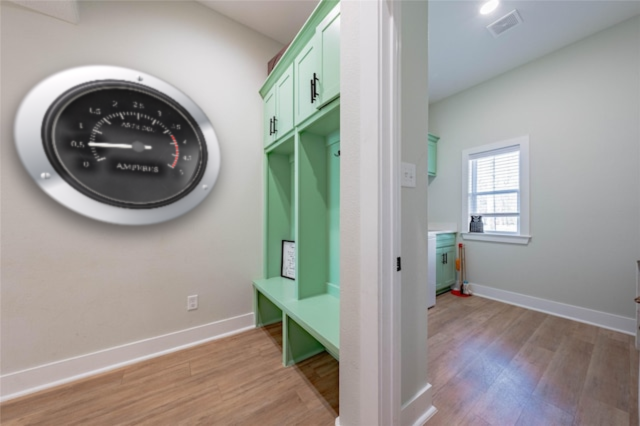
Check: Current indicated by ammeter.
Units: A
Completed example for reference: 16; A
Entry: 0.5; A
